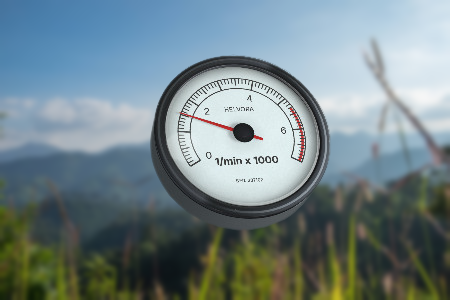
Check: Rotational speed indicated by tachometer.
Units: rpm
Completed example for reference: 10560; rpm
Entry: 1500; rpm
